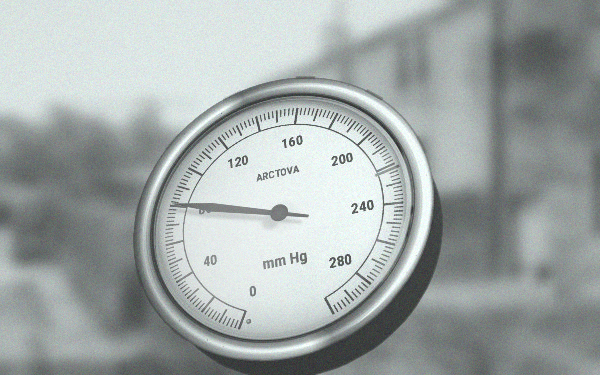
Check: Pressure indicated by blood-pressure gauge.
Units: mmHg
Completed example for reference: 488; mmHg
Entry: 80; mmHg
